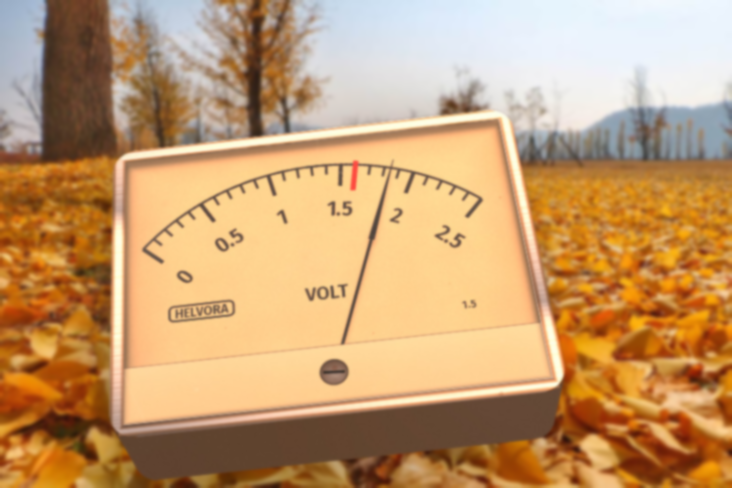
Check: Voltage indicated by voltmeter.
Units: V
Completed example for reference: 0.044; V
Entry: 1.85; V
